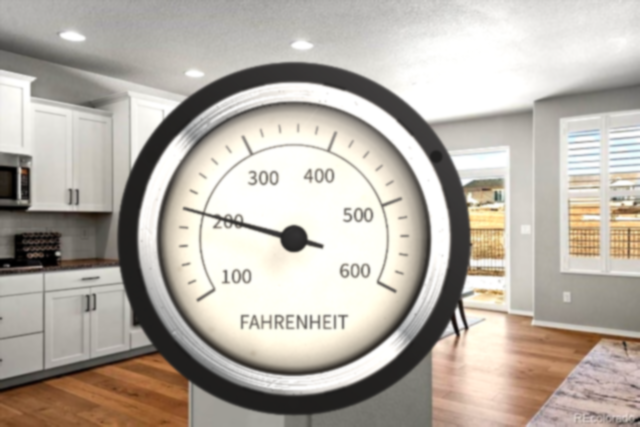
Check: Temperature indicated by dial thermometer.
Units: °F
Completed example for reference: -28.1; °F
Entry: 200; °F
